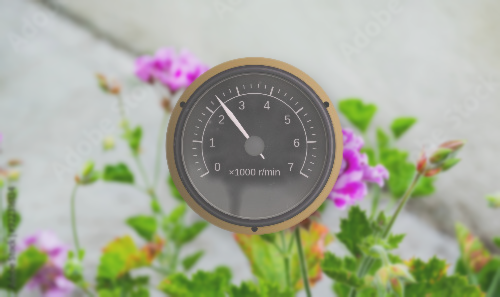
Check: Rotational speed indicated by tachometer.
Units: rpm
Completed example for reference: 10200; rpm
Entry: 2400; rpm
